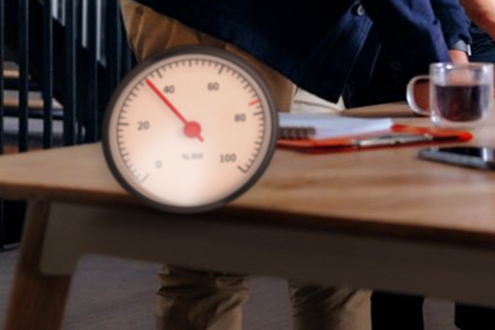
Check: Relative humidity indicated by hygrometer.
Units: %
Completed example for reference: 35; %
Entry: 36; %
